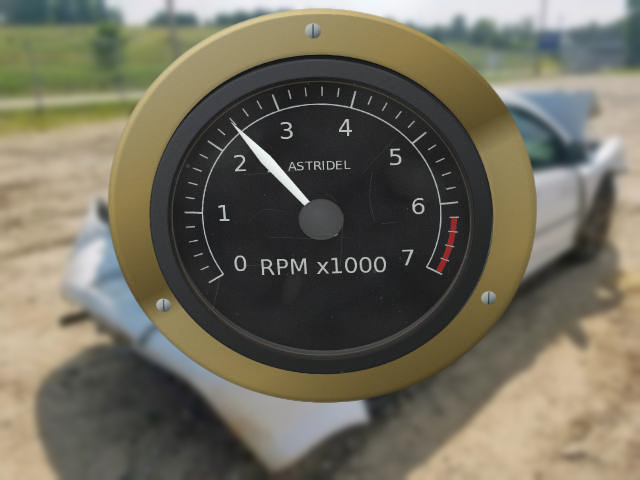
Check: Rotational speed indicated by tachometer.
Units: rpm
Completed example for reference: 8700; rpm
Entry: 2400; rpm
